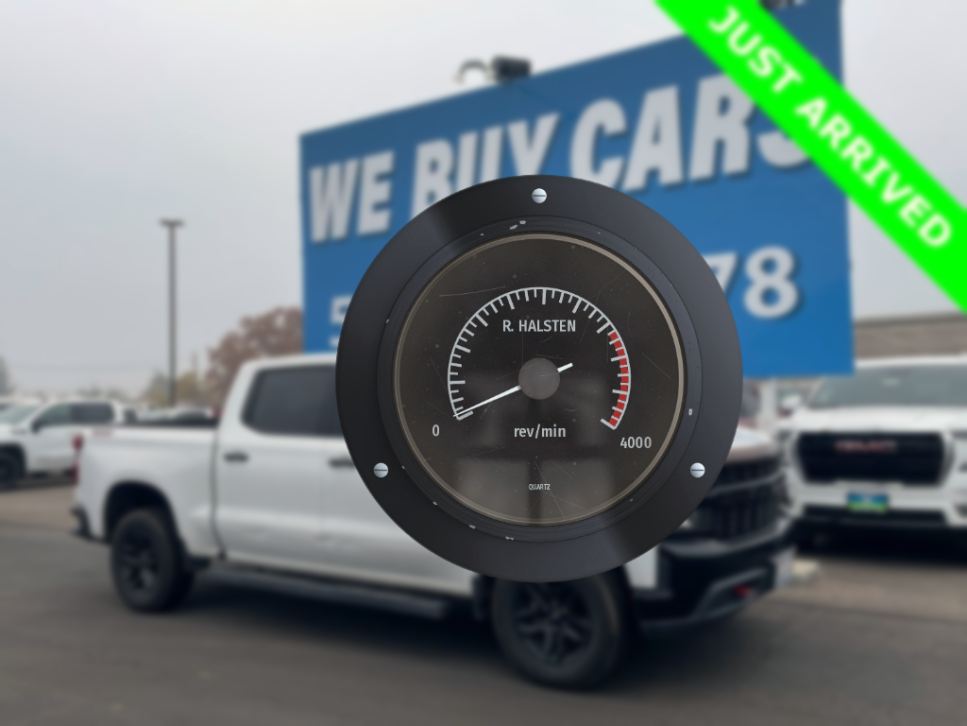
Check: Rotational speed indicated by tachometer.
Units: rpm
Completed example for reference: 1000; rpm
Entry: 50; rpm
